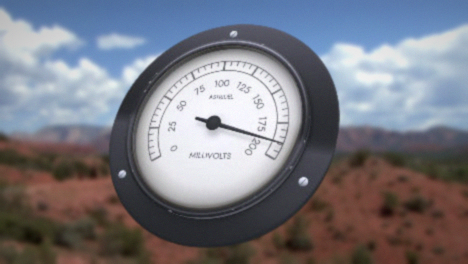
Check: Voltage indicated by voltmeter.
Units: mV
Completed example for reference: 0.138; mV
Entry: 190; mV
